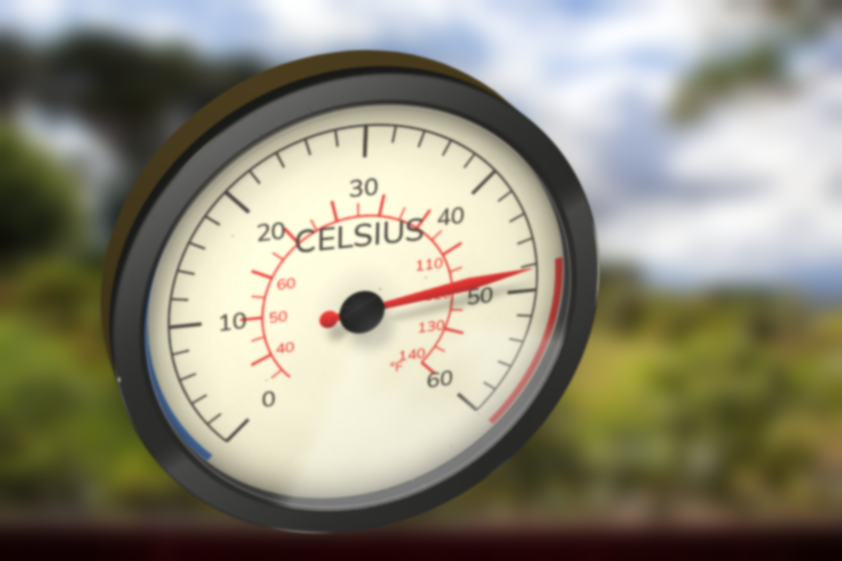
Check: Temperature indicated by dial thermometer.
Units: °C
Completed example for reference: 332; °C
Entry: 48; °C
